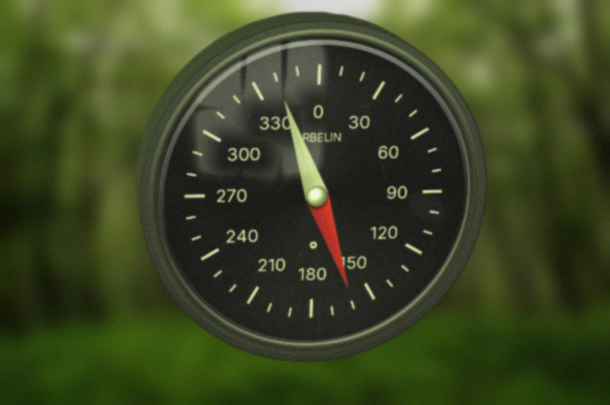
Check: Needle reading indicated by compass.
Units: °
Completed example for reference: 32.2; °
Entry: 160; °
